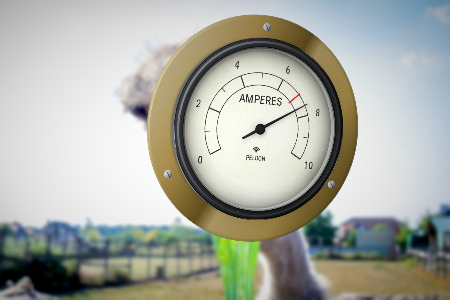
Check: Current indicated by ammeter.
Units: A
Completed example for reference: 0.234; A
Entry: 7.5; A
